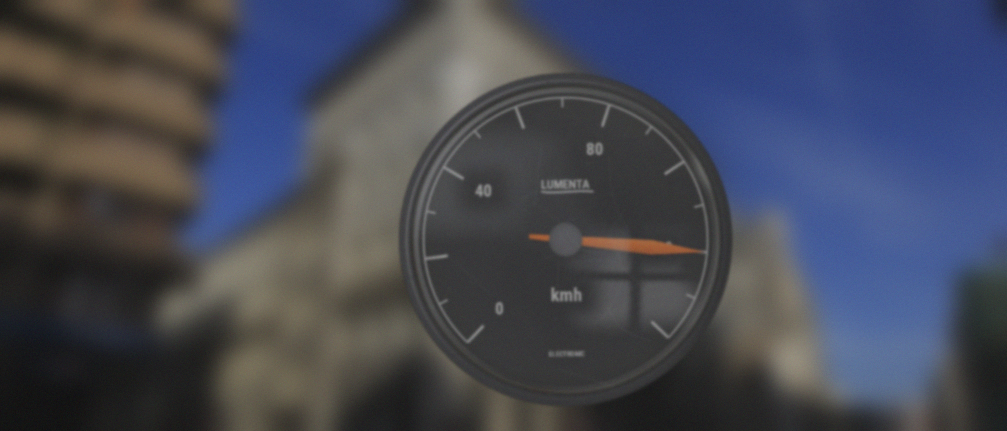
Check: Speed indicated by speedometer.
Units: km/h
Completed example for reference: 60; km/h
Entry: 120; km/h
